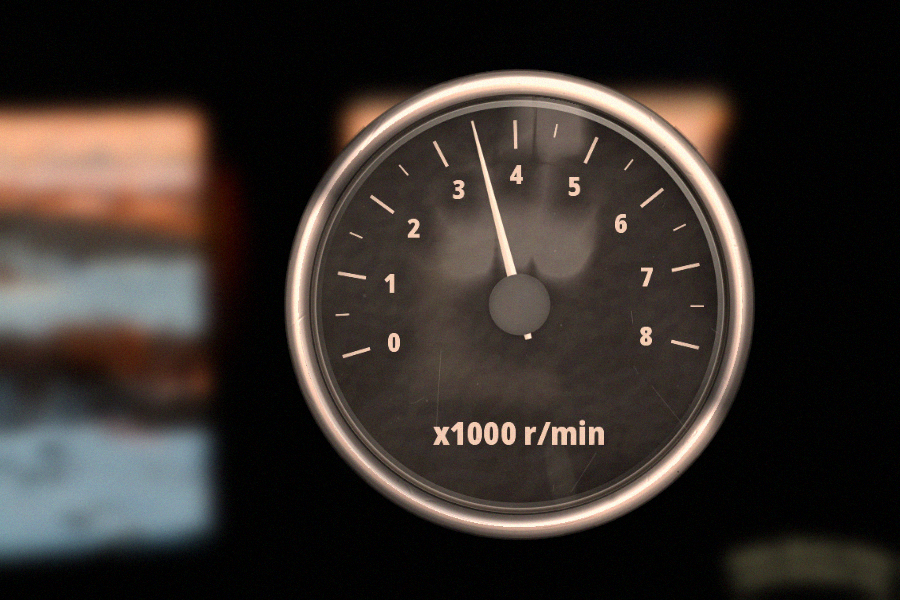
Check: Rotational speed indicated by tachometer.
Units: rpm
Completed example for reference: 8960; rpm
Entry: 3500; rpm
